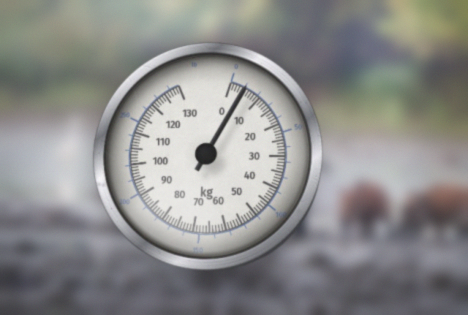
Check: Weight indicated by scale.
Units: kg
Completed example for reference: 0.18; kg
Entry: 5; kg
